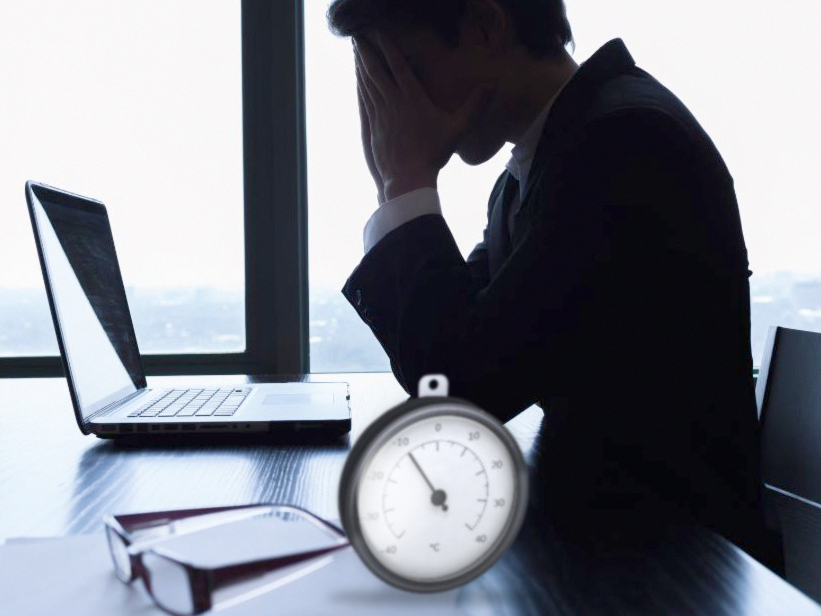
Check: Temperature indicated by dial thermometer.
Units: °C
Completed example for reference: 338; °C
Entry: -10; °C
